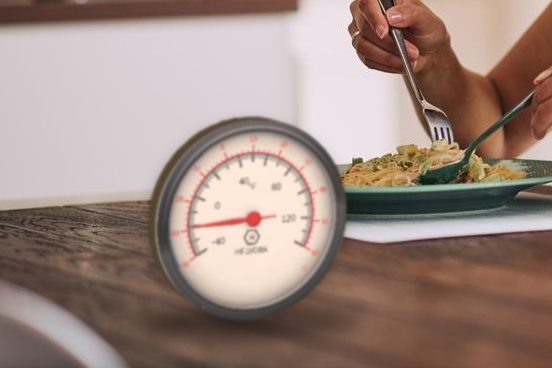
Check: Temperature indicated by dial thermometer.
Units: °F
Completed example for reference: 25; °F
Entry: -20; °F
